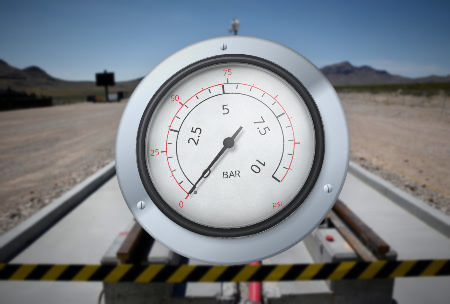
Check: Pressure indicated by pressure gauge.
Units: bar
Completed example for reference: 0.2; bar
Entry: 0; bar
